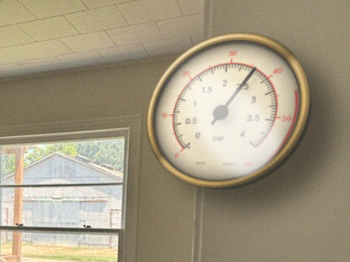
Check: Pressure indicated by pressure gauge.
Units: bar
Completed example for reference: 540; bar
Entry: 2.5; bar
